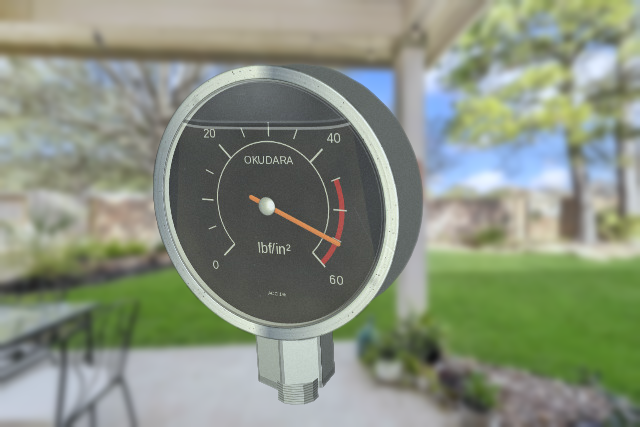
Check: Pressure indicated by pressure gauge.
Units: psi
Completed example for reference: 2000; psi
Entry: 55; psi
